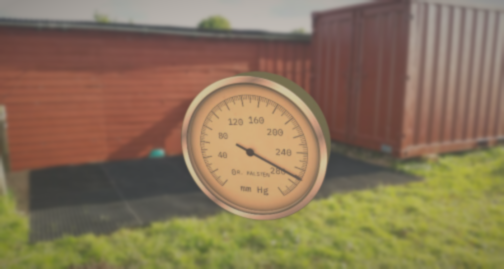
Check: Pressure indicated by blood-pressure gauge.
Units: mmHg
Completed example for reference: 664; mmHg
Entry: 270; mmHg
